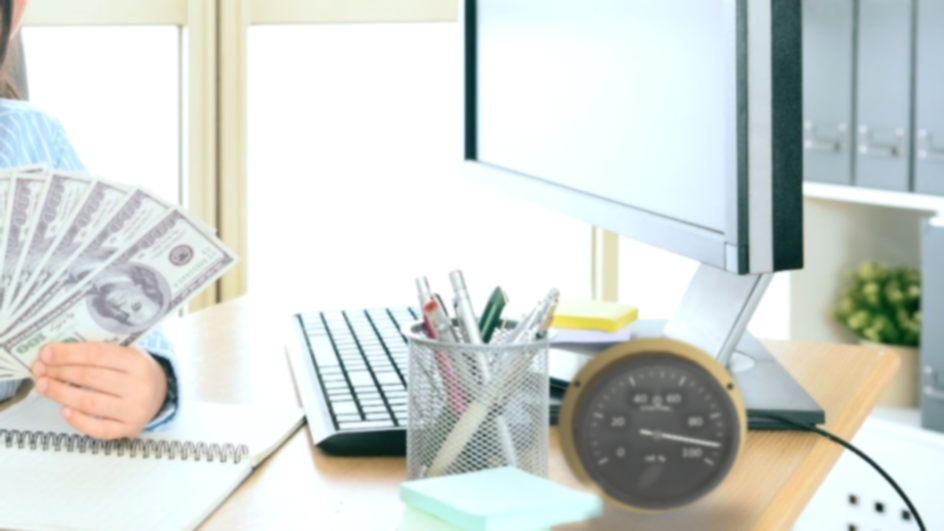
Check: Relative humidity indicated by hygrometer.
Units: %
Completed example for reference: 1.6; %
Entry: 92; %
